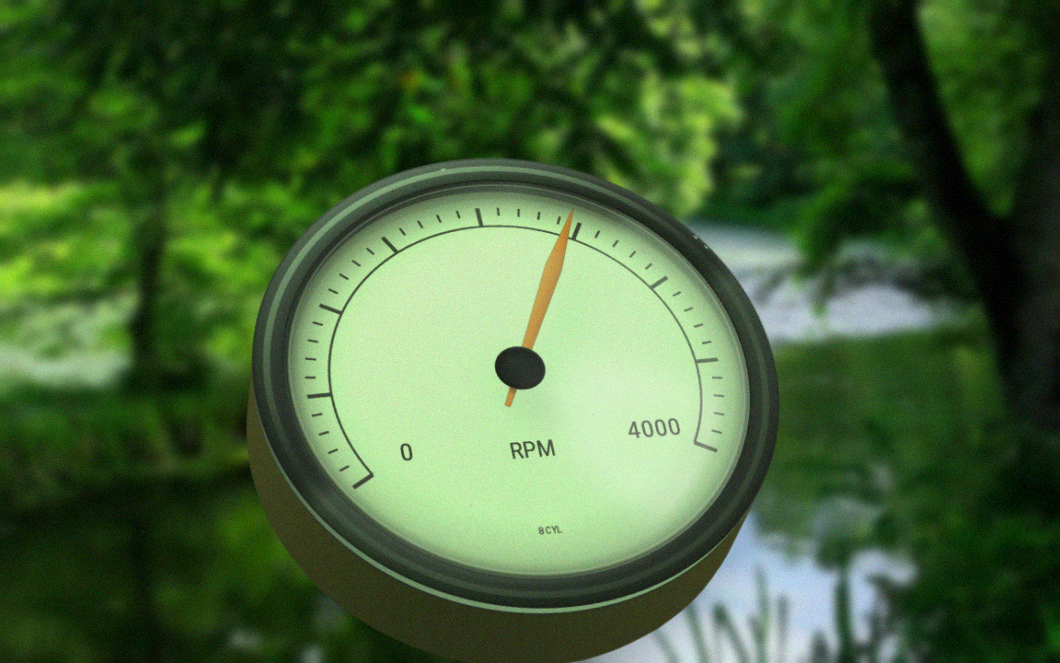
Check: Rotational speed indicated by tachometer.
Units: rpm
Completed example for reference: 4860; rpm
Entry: 2450; rpm
